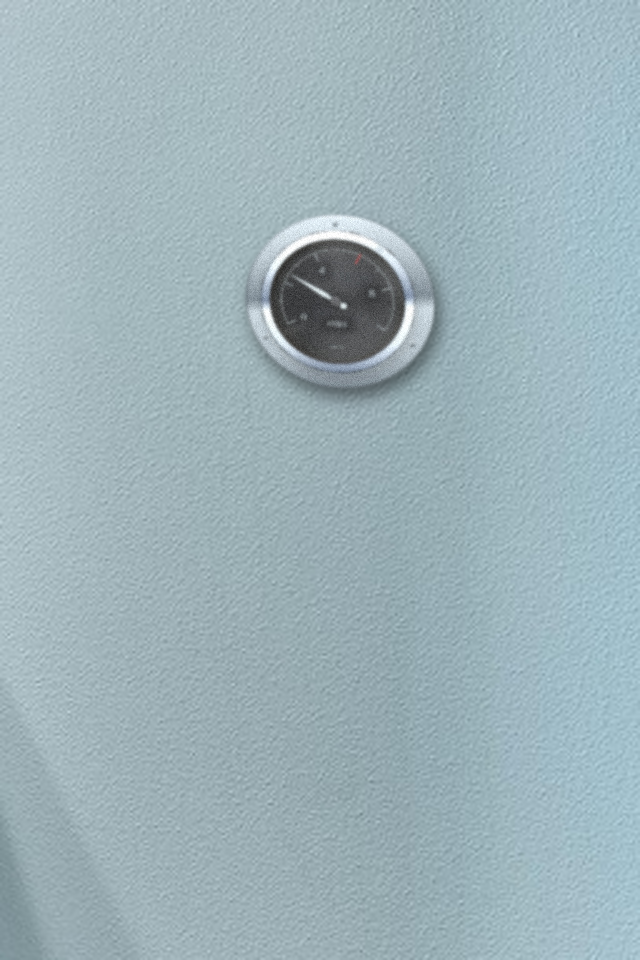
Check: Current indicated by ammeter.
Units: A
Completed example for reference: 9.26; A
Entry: 2.5; A
